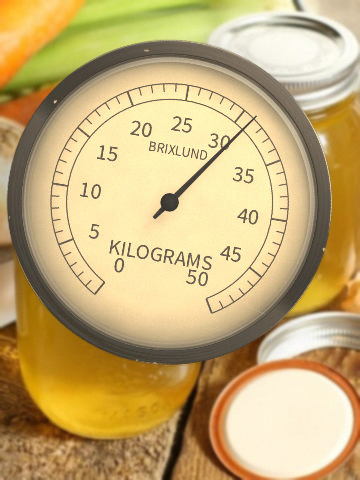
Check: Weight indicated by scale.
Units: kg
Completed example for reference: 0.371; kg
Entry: 31; kg
